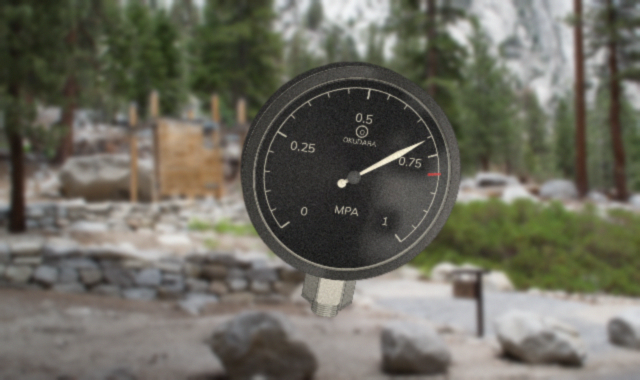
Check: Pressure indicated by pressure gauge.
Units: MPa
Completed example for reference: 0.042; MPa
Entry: 0.7; MPa
